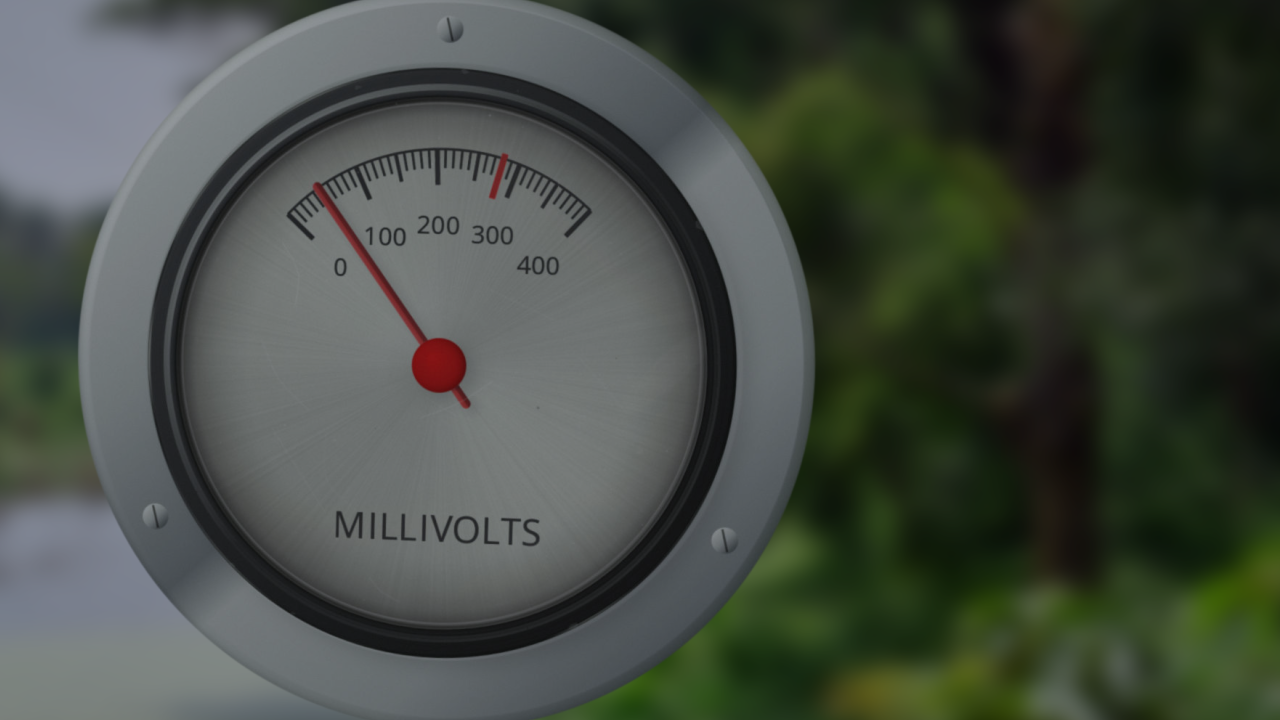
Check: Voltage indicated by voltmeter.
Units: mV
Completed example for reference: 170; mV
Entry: 50; mV
